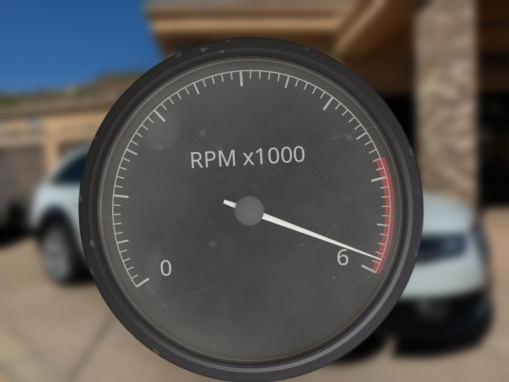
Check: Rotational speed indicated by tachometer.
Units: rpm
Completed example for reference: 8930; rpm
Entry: 5850; rpm
